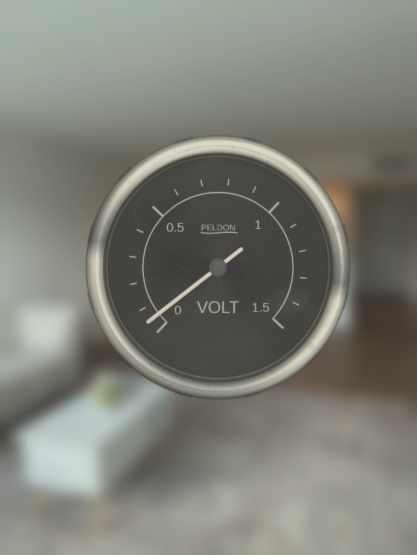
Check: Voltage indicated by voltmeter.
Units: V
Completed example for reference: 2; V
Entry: 0.05; V
